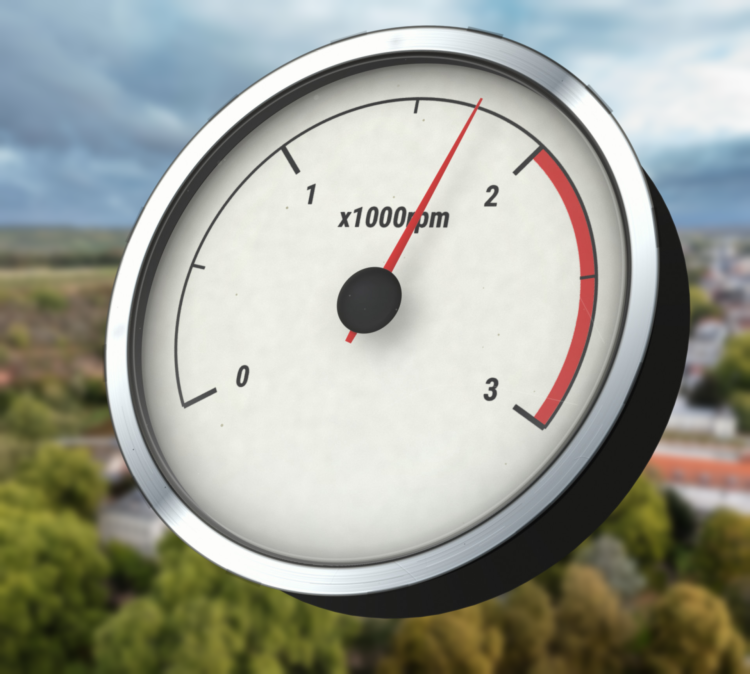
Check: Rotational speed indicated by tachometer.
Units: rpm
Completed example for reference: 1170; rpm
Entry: 1750; rpm
